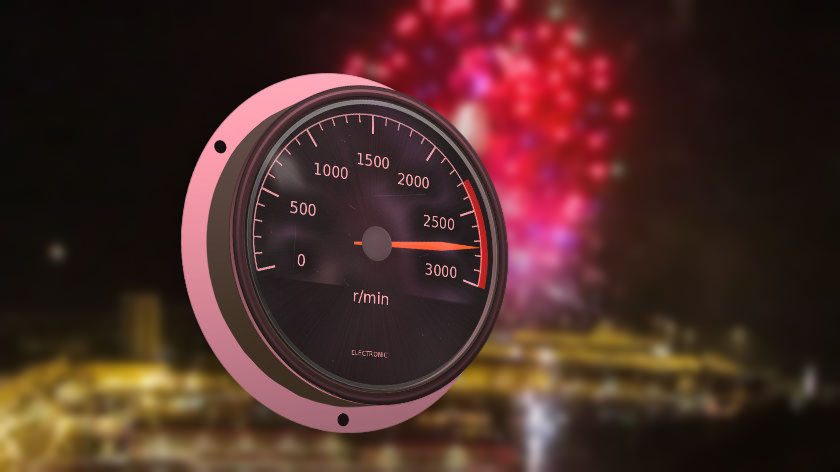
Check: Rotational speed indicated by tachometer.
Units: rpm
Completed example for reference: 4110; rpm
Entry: 2750; rpm
